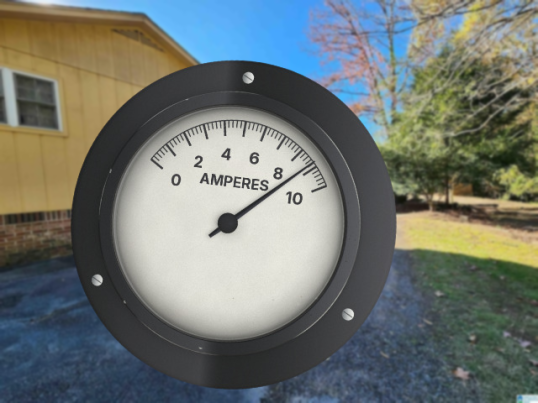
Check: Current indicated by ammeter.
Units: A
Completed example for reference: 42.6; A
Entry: 8.8; A
